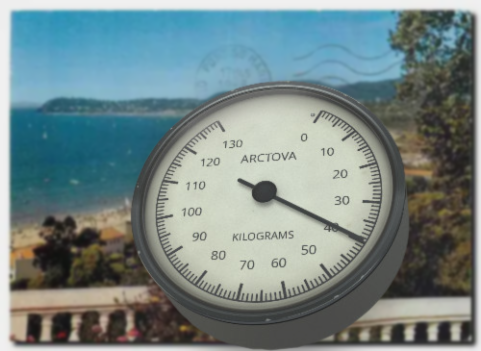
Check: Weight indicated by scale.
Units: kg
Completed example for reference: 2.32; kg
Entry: 40; kg
